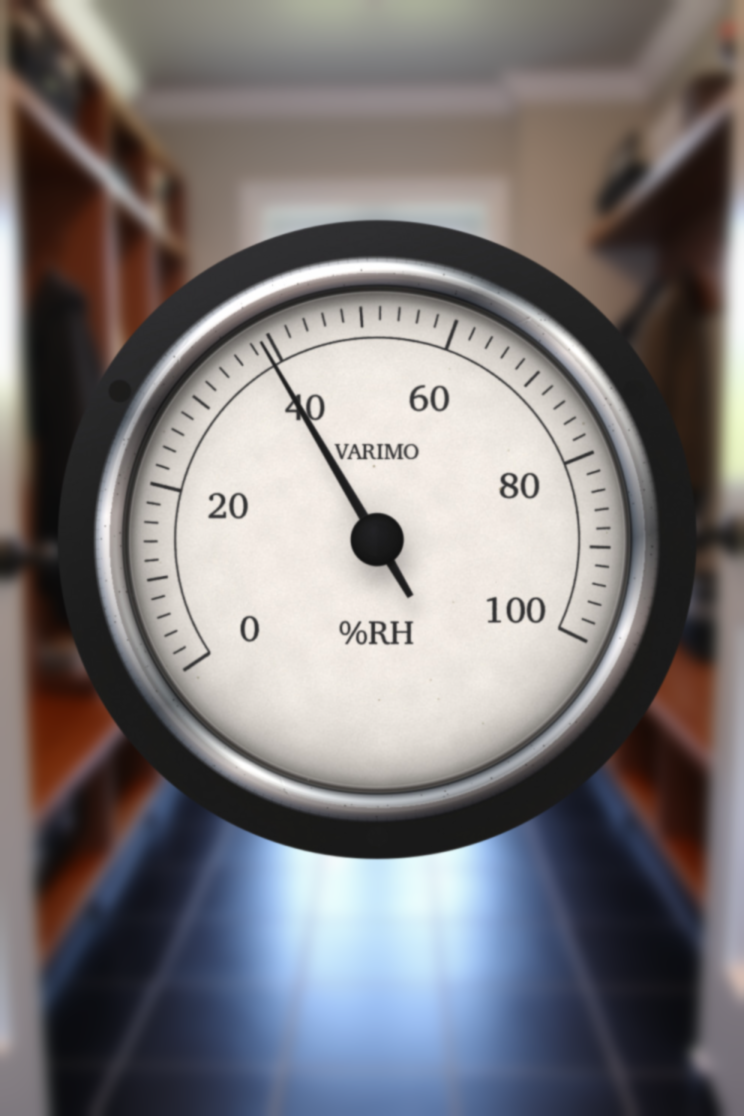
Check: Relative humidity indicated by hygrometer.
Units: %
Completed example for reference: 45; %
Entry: 39; %
